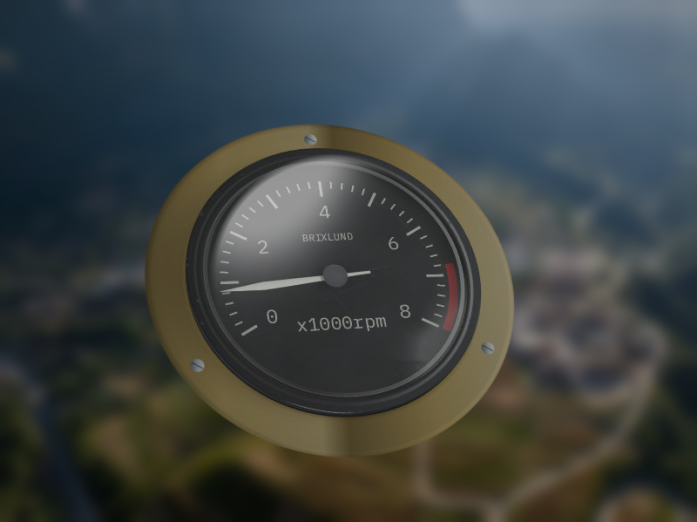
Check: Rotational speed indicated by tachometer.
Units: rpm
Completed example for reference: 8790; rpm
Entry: 800; rpm
